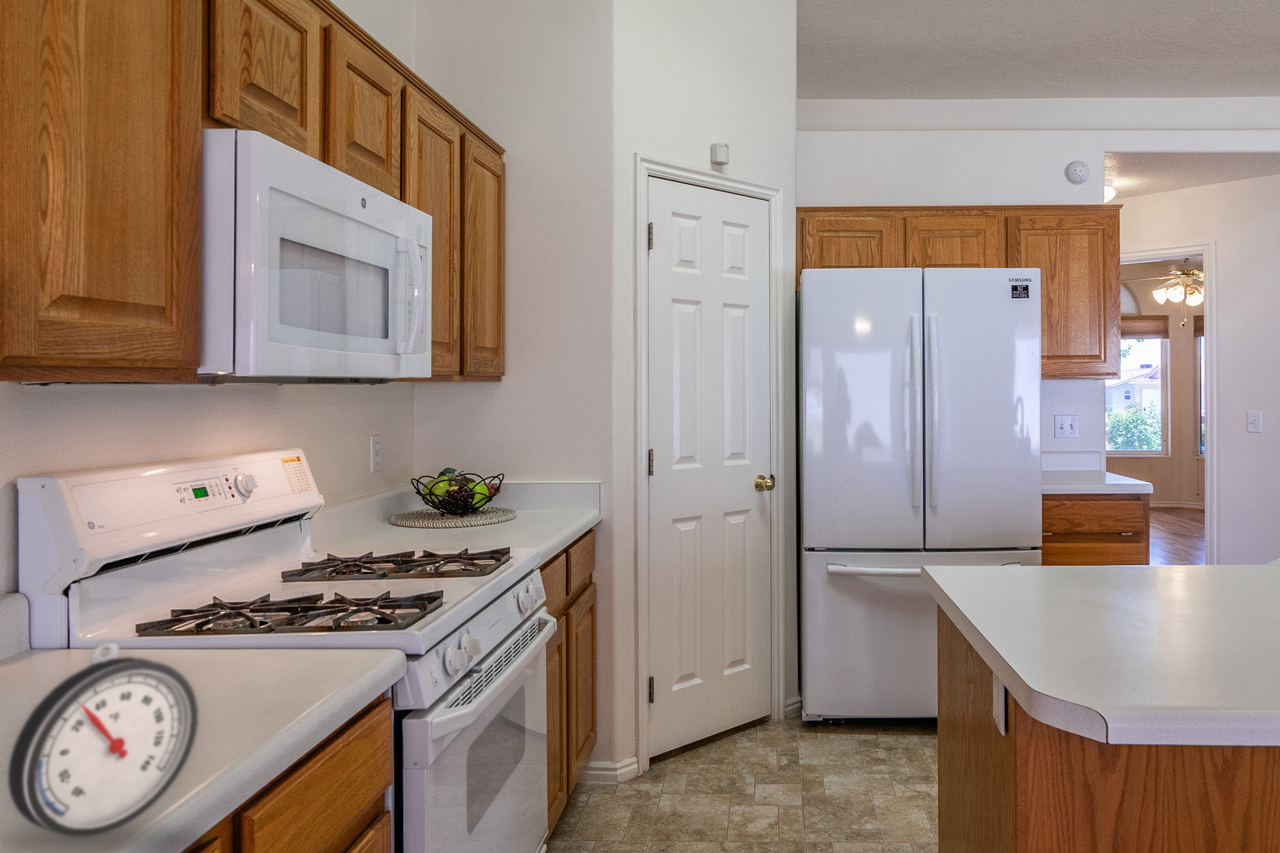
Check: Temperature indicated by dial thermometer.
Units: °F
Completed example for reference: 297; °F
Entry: 30; °F
